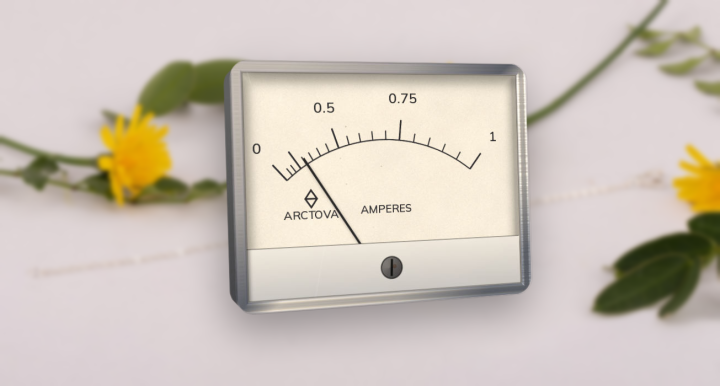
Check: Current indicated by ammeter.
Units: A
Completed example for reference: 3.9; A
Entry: 0.3; A
